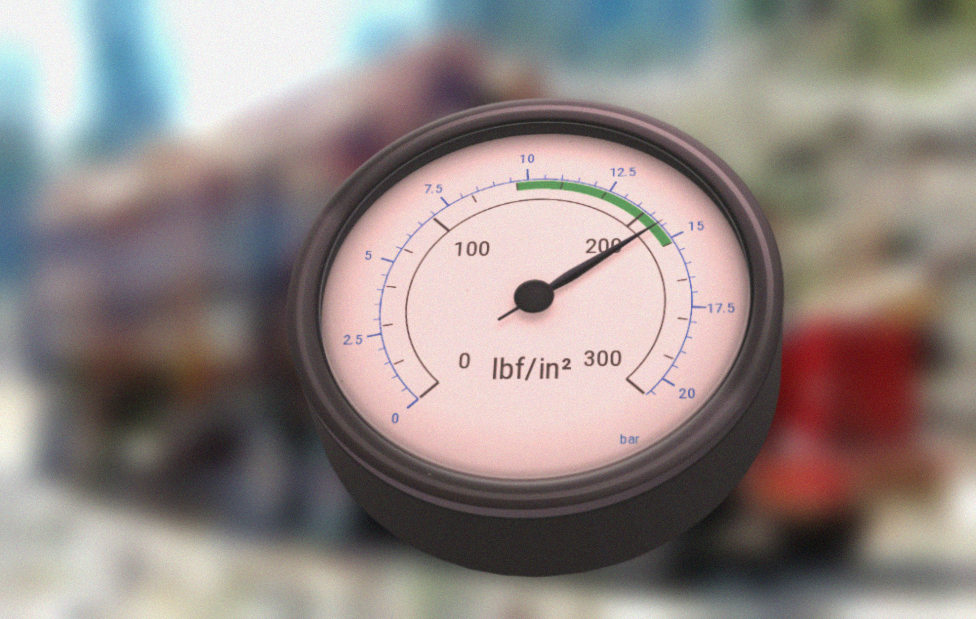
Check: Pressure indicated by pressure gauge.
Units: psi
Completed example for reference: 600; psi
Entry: 210; psi
